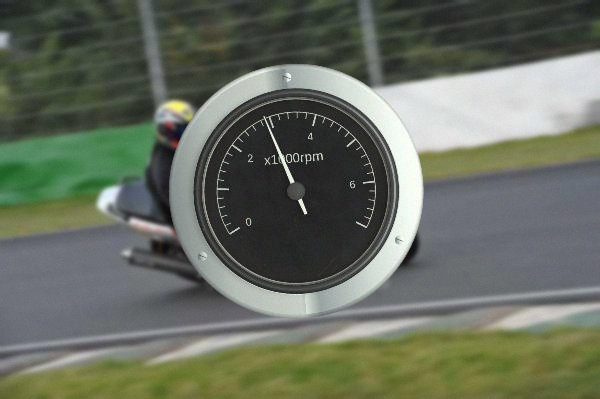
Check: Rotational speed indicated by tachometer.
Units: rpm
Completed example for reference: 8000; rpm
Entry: 2900; rpm
